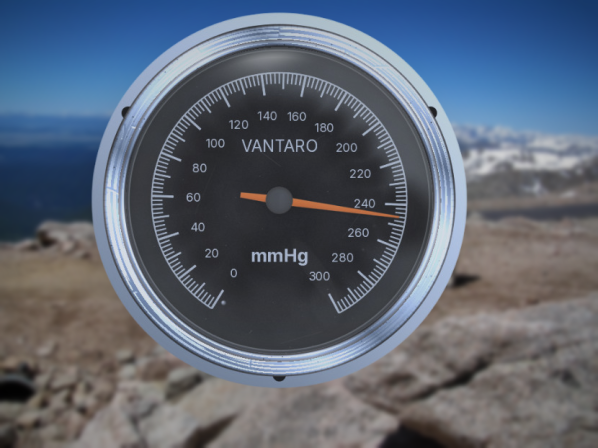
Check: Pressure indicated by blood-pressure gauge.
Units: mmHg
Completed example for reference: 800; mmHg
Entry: 246; mmHg
